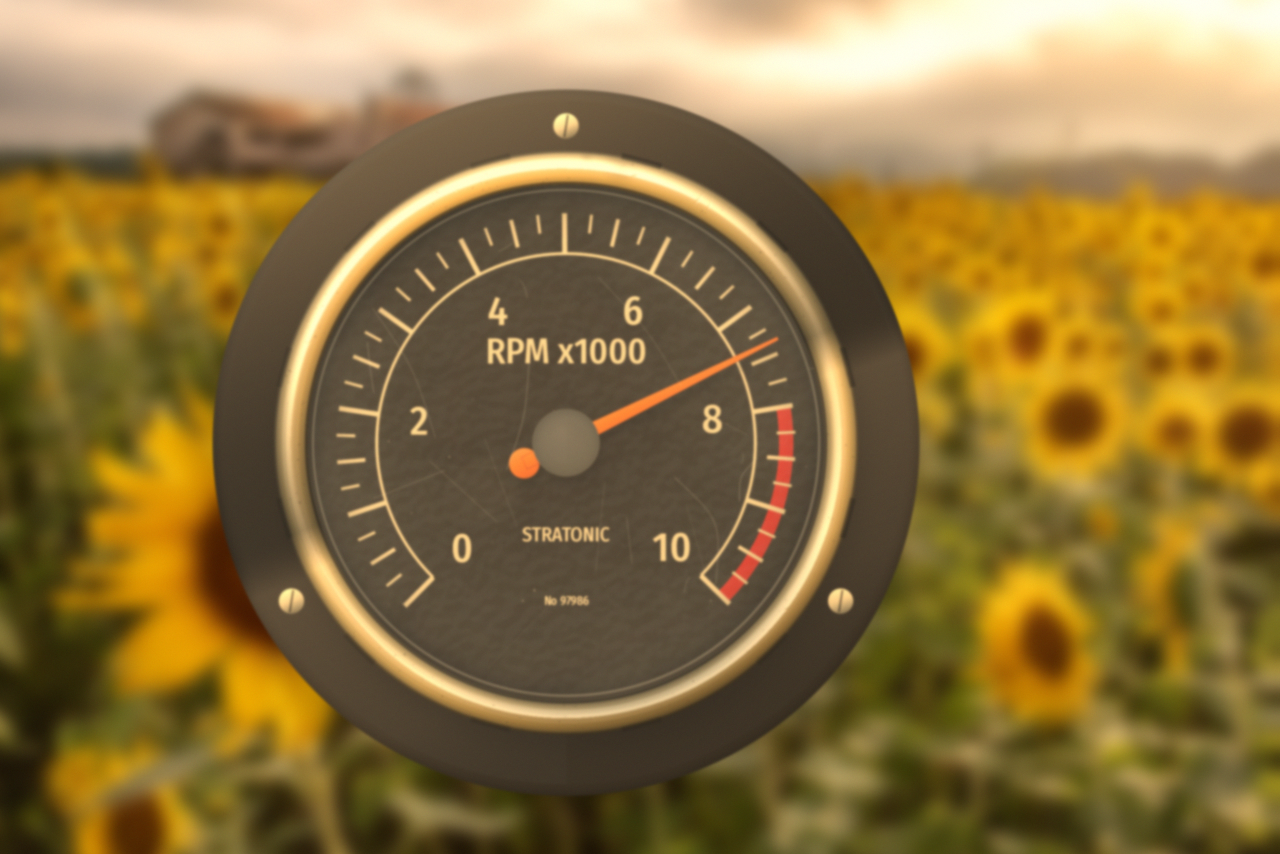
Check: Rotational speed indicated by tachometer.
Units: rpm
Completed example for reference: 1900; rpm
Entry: 7375; rpm
